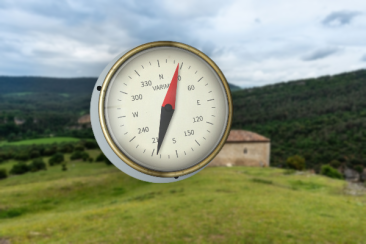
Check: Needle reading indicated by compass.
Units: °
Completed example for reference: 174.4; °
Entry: 25; °
